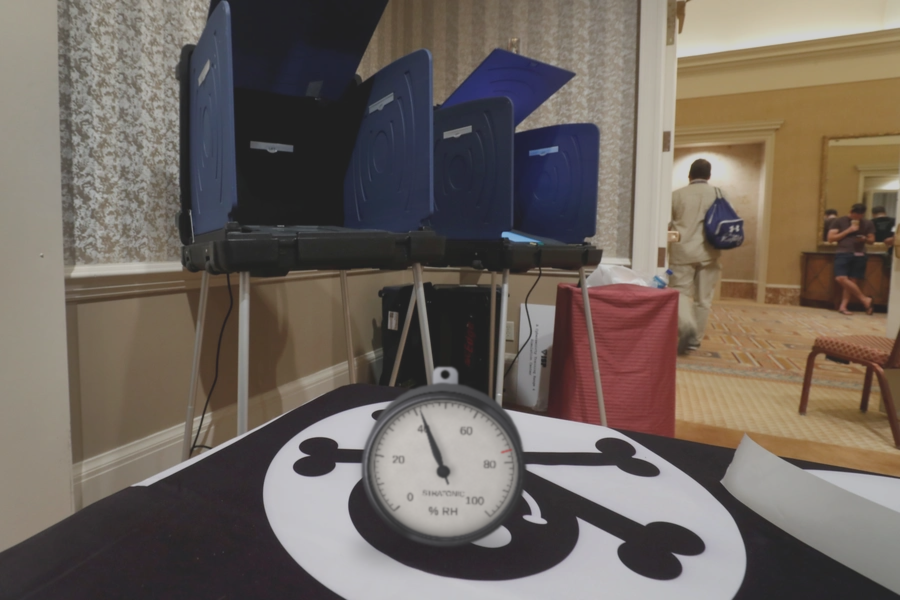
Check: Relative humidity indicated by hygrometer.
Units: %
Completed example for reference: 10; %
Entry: 42; %
